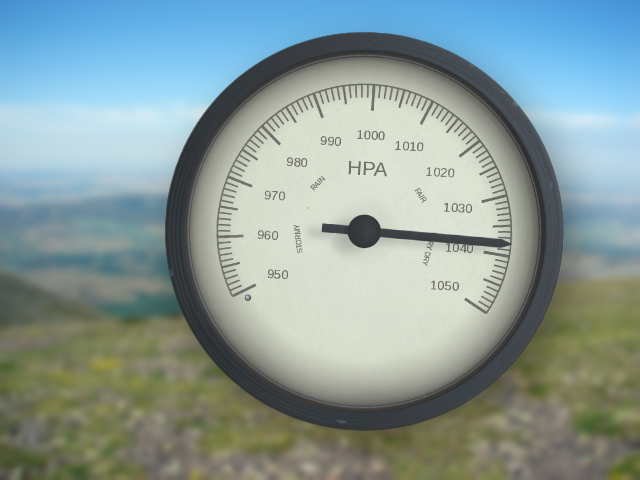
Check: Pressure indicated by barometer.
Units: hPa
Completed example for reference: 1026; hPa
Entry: 1038; hPa
